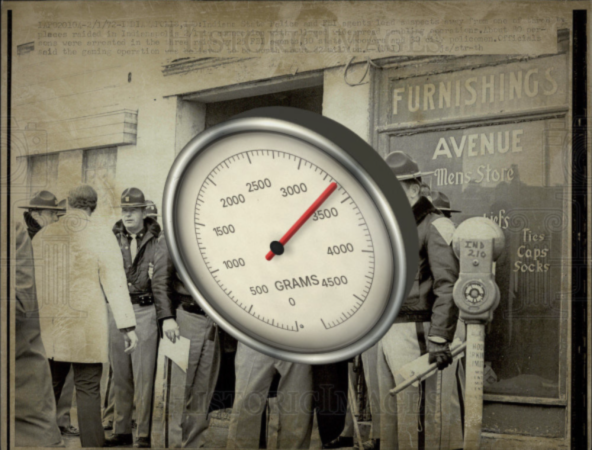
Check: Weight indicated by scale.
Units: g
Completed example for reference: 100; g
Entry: 3350; g
